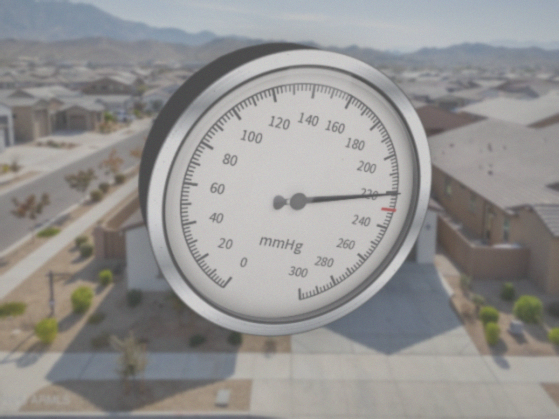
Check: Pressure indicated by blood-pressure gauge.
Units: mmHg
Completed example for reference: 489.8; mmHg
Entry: 220; mmHg
